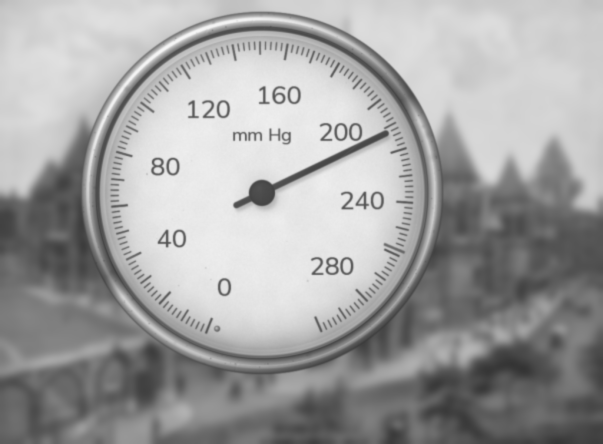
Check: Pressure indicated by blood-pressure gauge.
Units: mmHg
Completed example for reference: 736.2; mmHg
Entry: 212; mmHg
